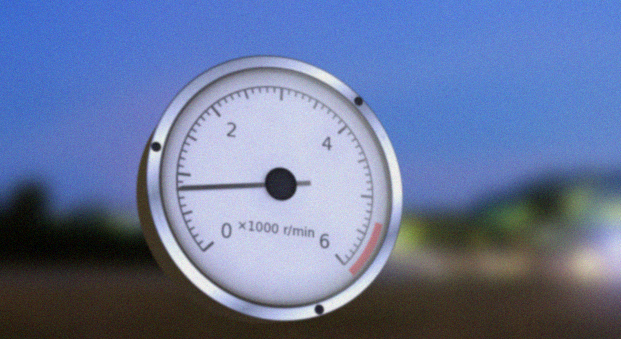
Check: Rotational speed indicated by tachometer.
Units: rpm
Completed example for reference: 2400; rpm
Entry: 800; rpm
